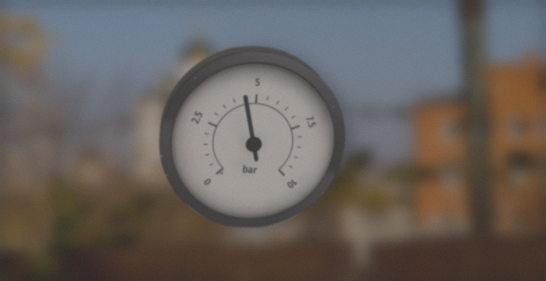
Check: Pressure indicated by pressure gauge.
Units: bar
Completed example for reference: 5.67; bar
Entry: 4.5; bar
